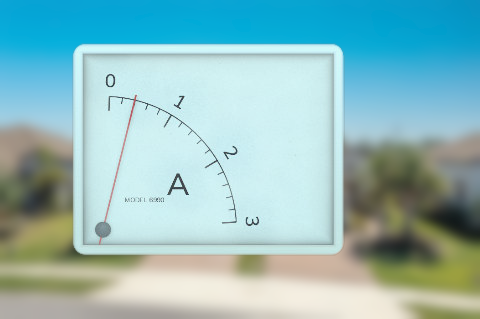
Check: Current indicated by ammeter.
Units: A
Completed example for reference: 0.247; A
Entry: 0.4; A
